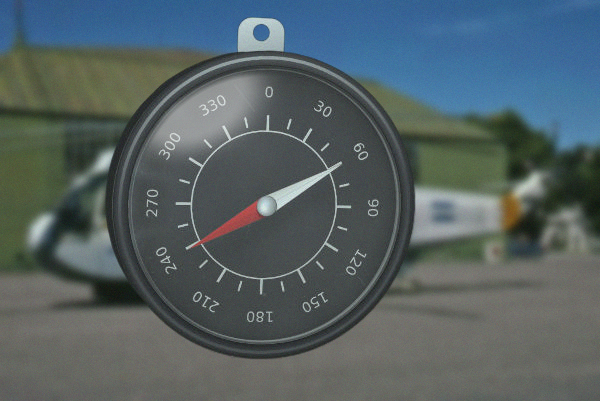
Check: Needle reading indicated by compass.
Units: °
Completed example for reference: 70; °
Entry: 240; °
